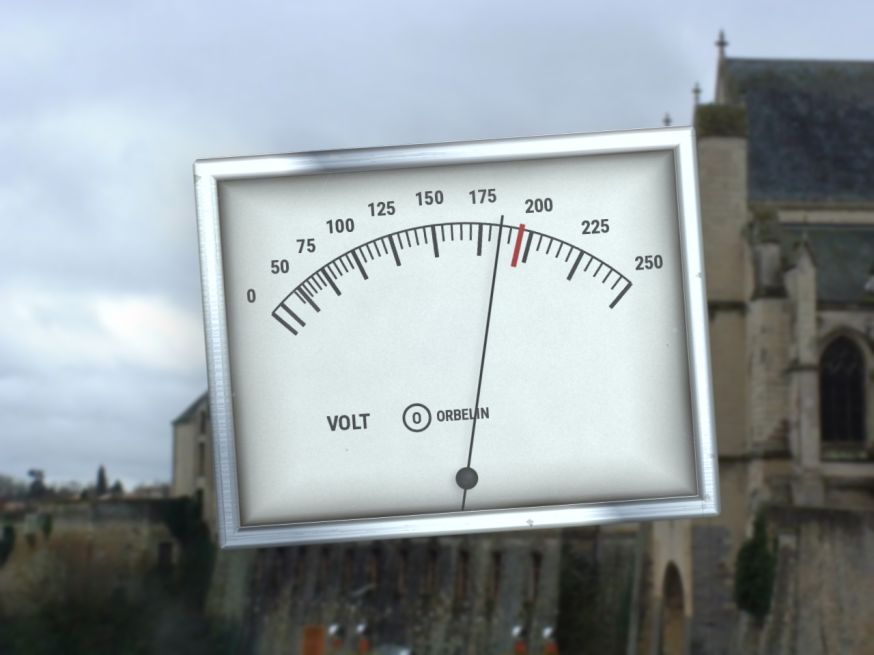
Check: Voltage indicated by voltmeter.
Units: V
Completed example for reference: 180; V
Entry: 185; V
